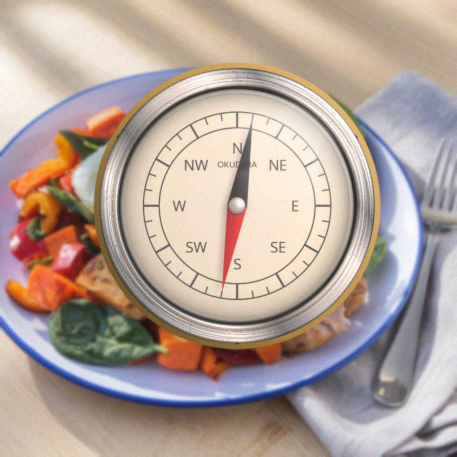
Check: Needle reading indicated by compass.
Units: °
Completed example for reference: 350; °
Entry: 190; °
